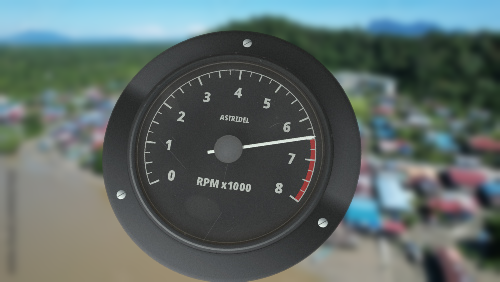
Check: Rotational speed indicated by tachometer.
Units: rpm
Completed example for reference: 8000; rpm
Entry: 6500; rpm
